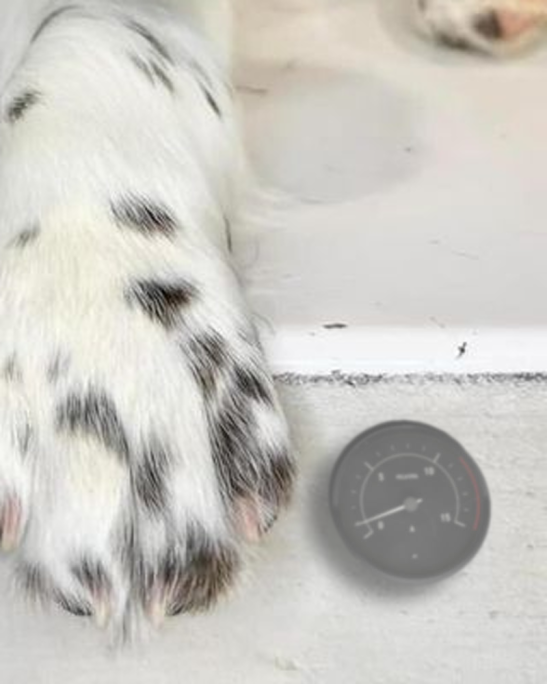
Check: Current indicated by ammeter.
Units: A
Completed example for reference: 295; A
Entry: 1; A
